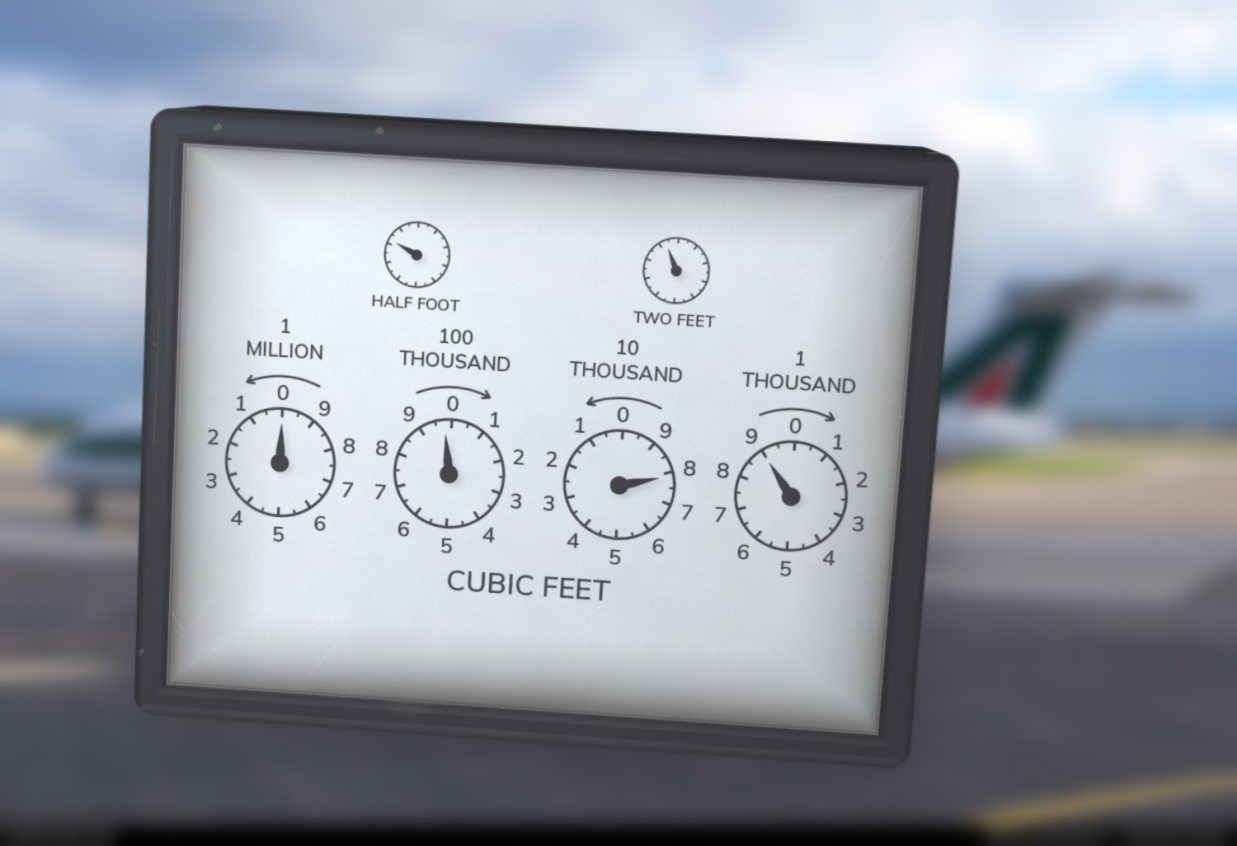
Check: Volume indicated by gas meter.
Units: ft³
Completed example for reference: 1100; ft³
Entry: 997900; ft³
